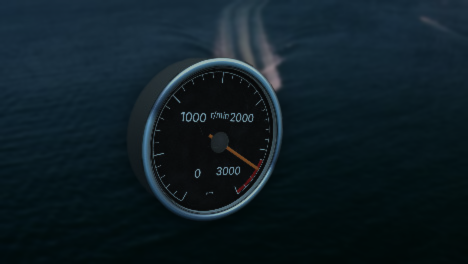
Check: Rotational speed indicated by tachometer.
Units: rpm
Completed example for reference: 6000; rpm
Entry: 2700; rpm
